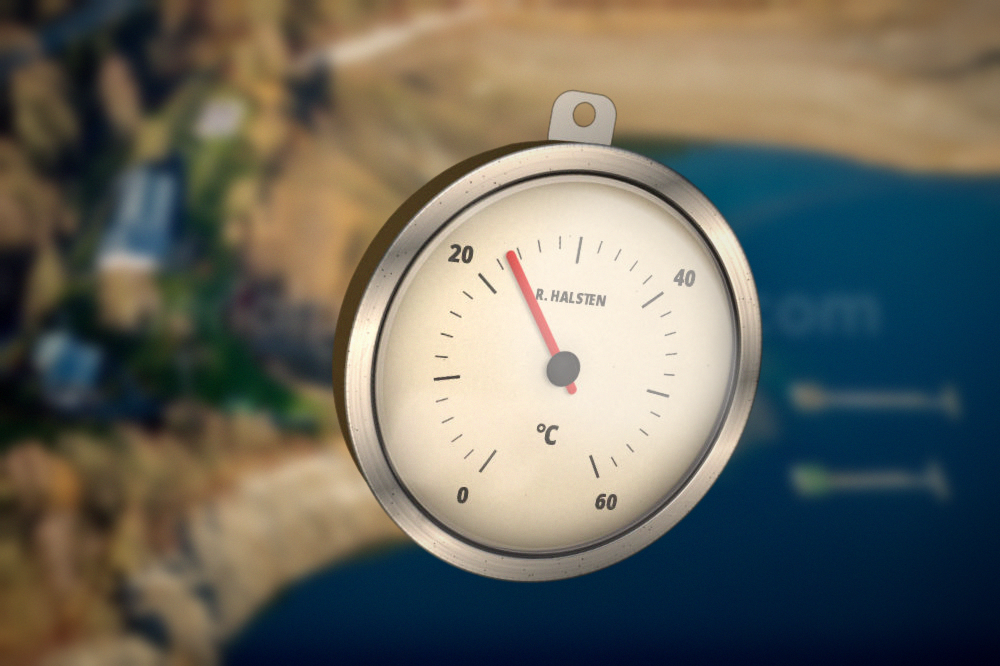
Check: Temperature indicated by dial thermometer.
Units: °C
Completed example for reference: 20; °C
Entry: 23; °C
